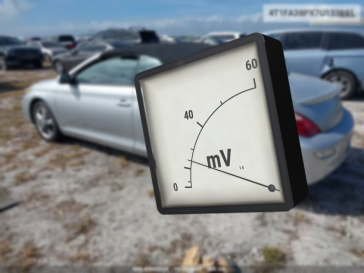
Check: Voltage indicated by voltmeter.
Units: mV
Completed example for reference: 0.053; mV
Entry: 25; mV
